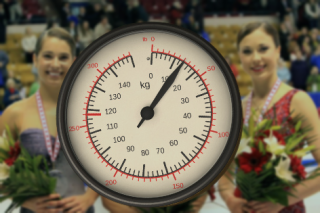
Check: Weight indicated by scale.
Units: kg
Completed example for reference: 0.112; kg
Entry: 14; kg
